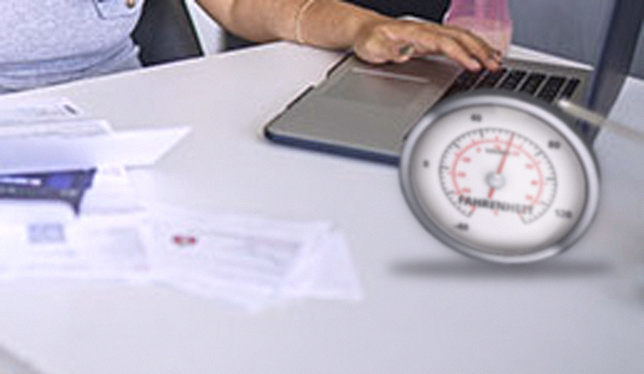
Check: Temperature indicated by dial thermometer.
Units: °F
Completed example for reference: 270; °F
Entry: 60; °F
